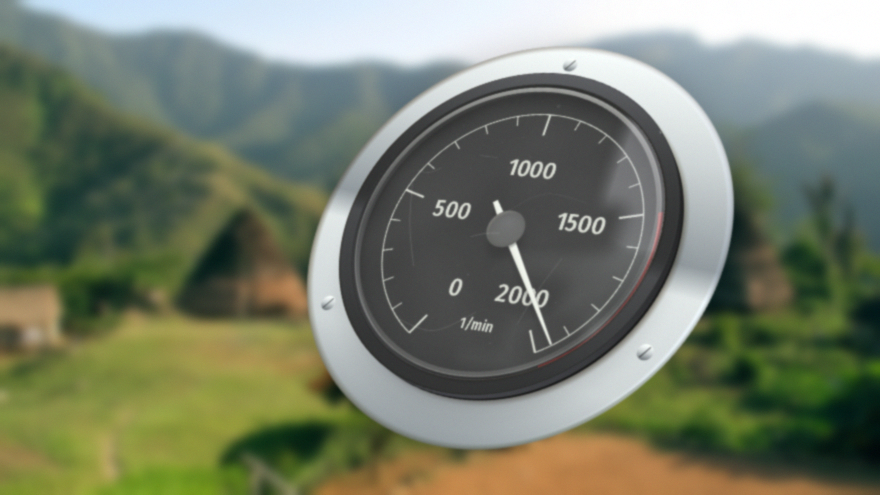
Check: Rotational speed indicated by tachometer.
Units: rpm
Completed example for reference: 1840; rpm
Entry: 1950; rpm
